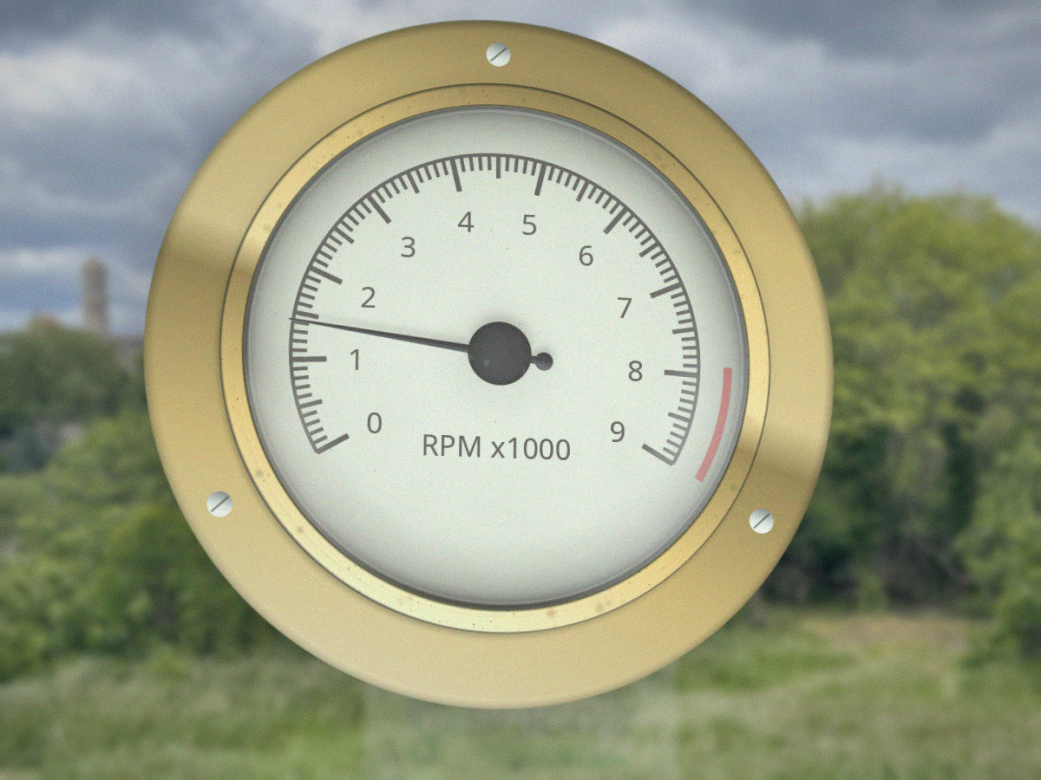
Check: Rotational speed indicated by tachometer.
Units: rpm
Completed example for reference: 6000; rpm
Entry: 1400; rpm
